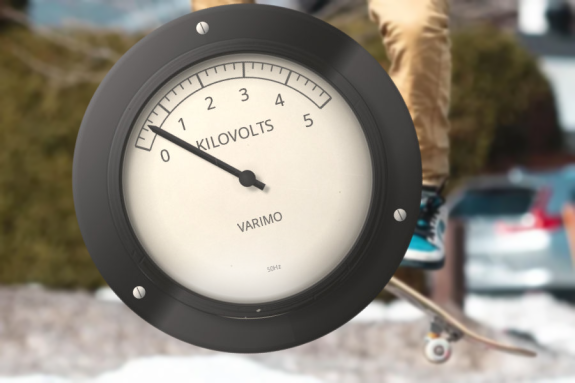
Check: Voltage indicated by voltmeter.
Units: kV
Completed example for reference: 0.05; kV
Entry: 0.5; kV
